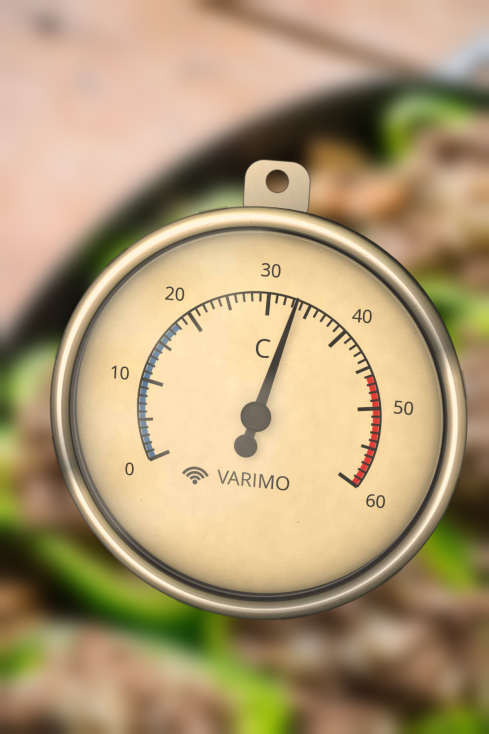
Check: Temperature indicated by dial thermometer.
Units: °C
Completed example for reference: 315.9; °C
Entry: 33.5; °C
